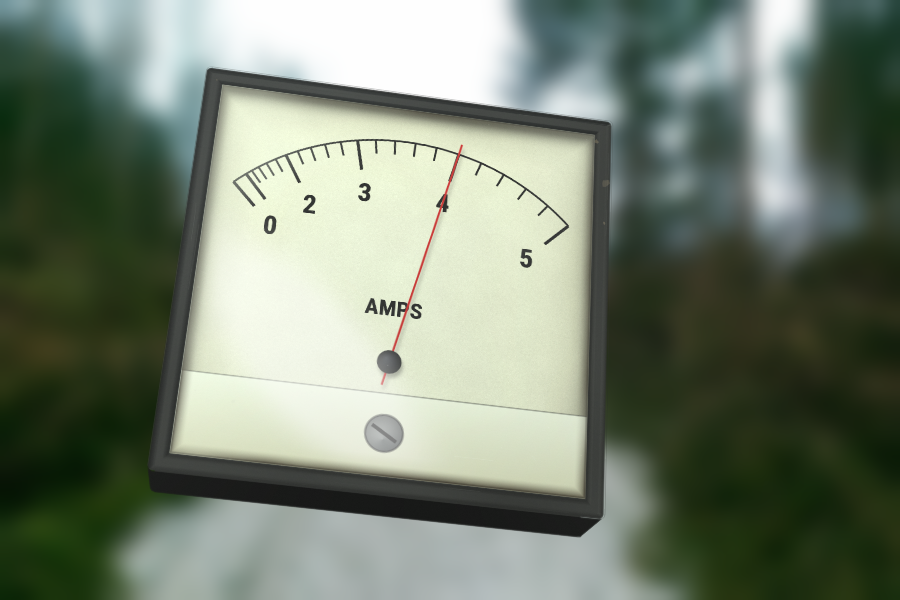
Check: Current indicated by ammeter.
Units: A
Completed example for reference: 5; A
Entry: 4; A
